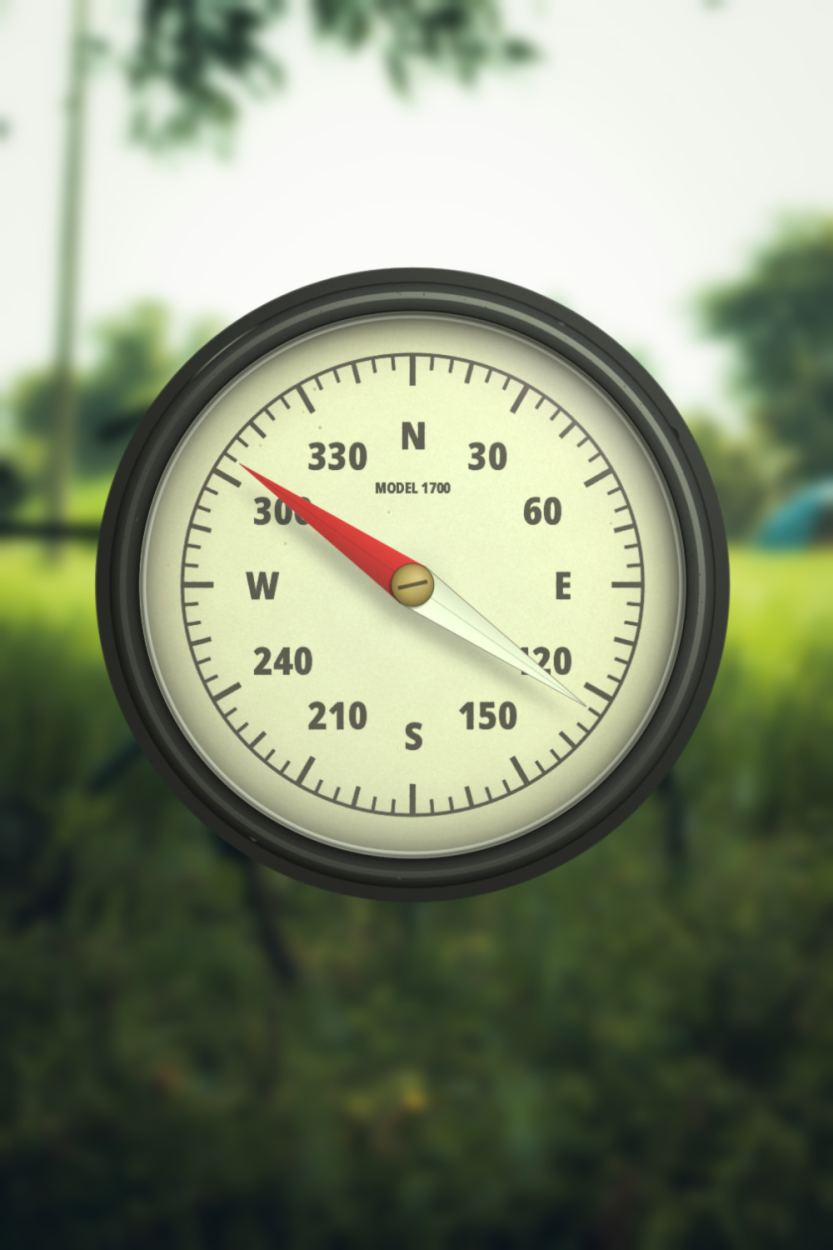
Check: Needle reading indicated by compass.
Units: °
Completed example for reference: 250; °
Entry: 305; °
